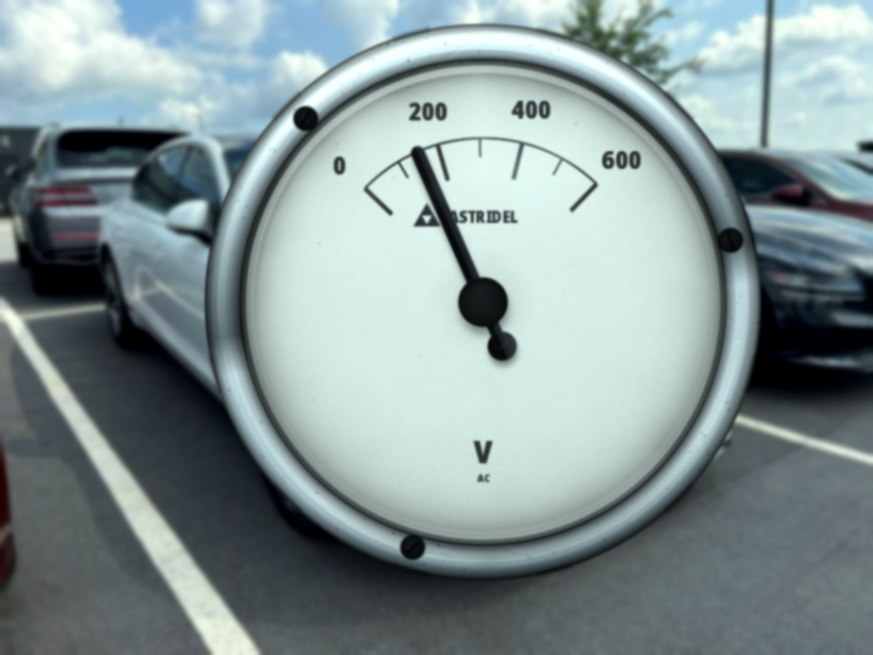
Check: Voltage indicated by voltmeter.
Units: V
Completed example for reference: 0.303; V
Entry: 150; V
